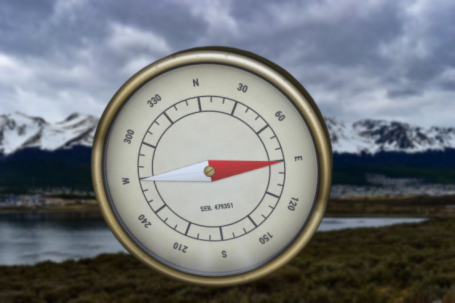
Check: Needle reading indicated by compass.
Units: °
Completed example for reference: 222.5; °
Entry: 90; °
